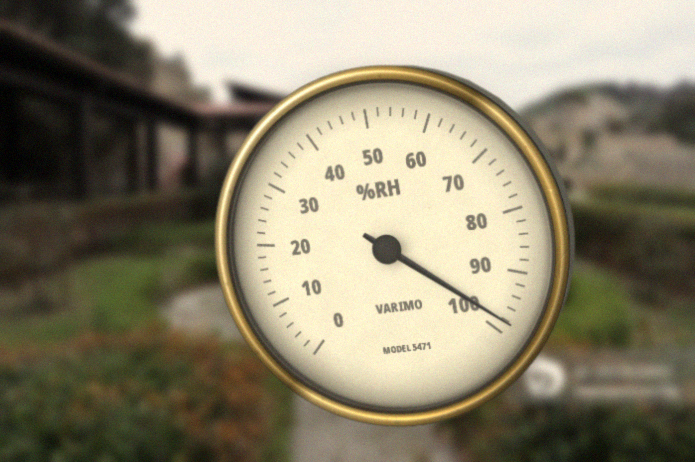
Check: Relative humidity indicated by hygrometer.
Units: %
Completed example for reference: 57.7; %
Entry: 98; %
